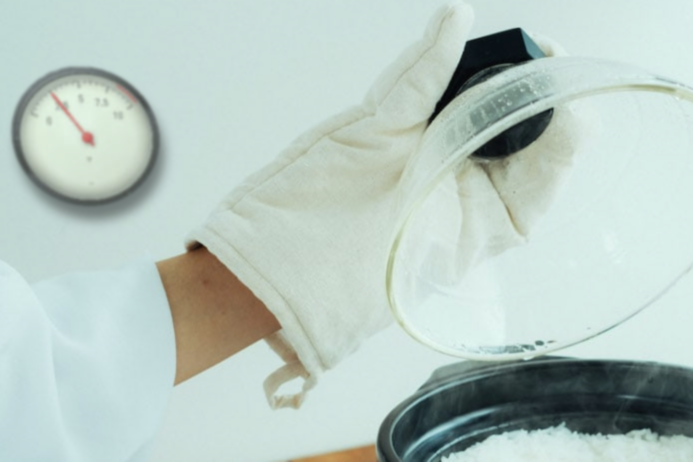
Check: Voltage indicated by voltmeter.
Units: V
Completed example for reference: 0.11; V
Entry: 2.5; V
